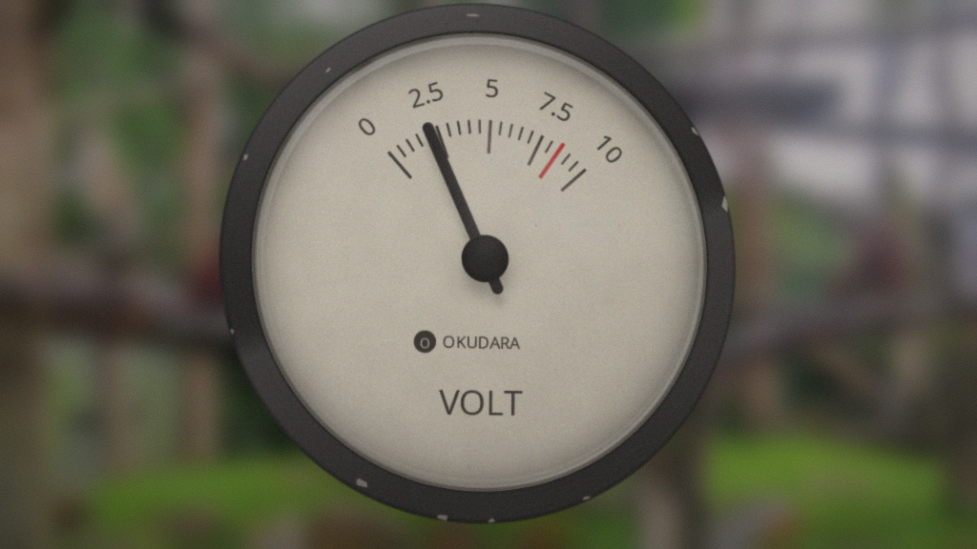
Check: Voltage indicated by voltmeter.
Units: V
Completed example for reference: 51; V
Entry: 2; V
